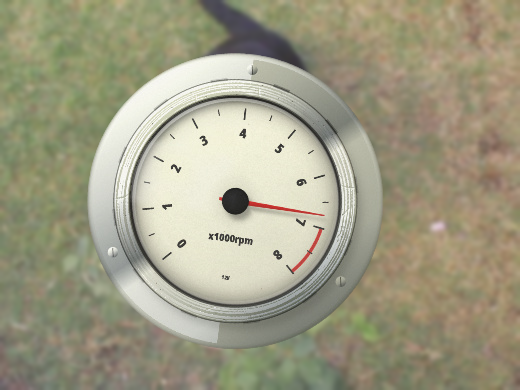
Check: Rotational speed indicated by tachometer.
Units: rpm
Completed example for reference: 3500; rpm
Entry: 6750; rpm
